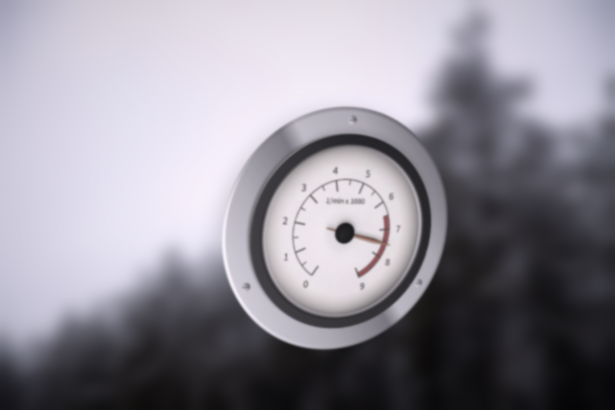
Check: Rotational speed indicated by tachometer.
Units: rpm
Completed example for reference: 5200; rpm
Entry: 7500; rpm
